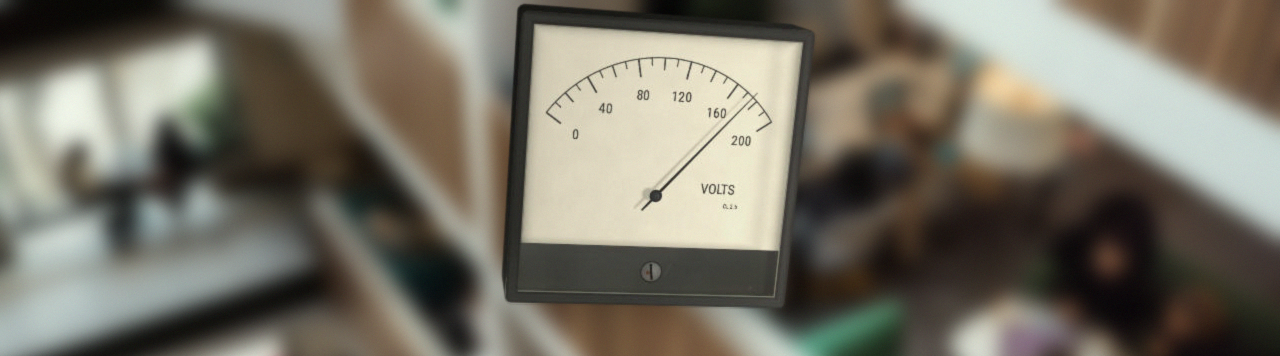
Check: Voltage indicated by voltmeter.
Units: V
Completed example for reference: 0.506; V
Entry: 175; V
